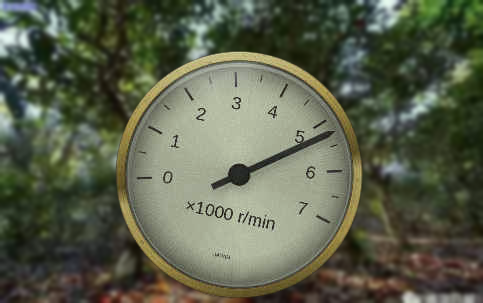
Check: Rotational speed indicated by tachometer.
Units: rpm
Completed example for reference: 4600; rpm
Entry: 5250; rpm
